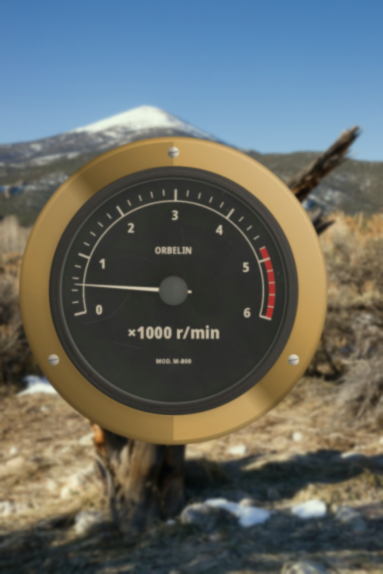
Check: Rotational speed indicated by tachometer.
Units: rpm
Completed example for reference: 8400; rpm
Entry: 500; rpm
